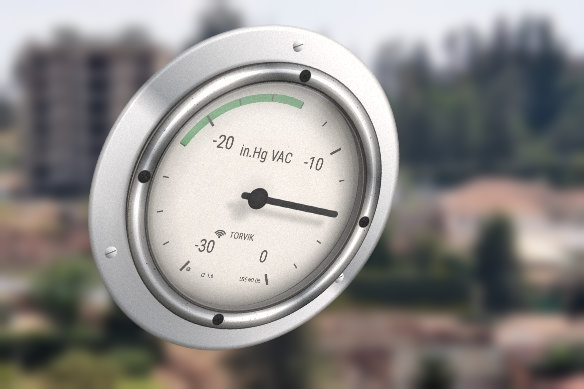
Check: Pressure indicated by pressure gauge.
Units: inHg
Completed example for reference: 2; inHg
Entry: -6; inHg
